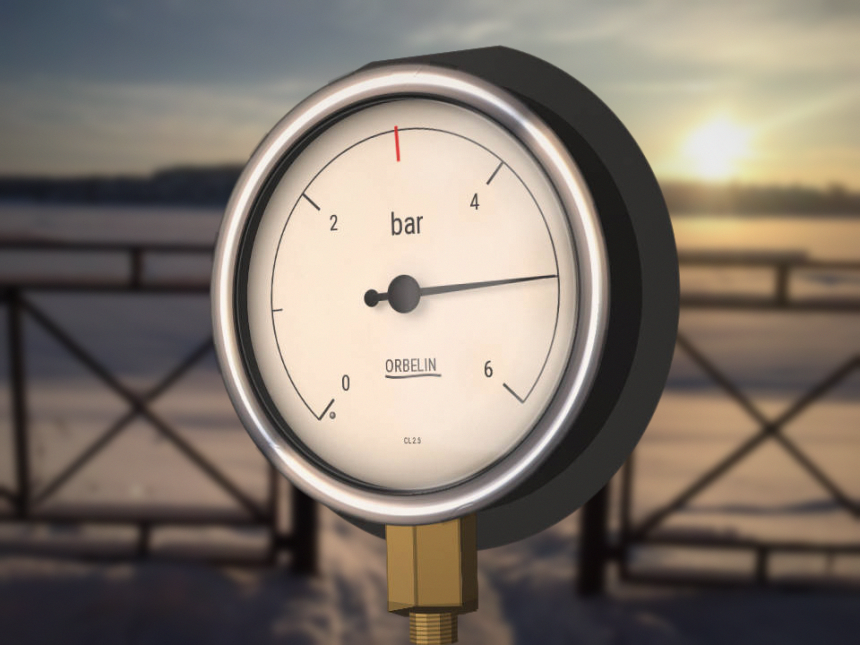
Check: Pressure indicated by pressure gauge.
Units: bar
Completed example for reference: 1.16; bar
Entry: 5; bar
